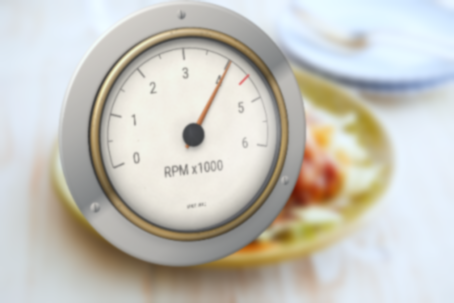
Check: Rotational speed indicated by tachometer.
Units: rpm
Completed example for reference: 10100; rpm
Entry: 4000; rpm
